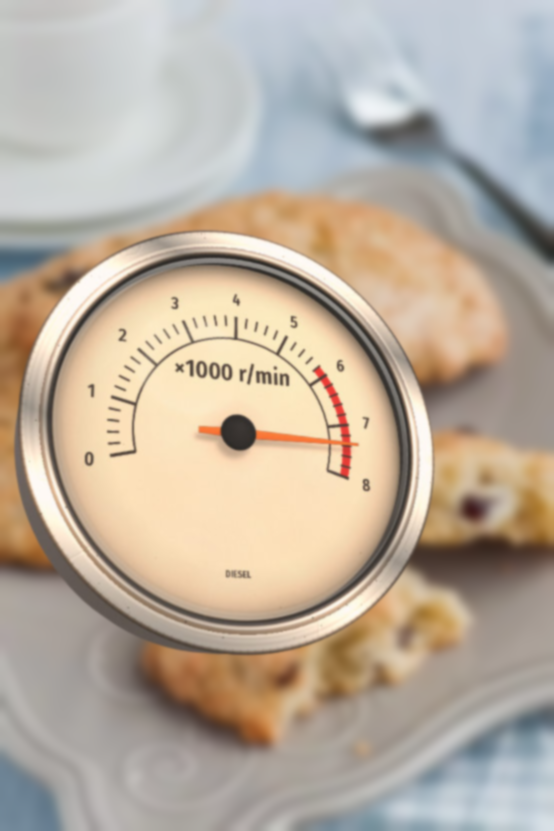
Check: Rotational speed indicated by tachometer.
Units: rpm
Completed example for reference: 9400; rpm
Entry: 7400; rpm
